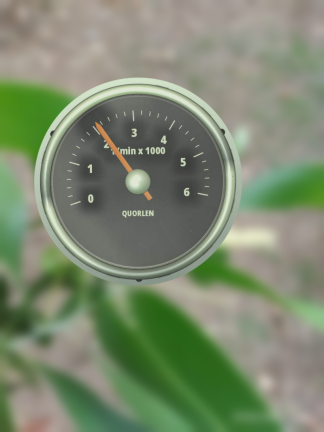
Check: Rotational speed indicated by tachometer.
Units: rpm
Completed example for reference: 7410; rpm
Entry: 2100; rpm
